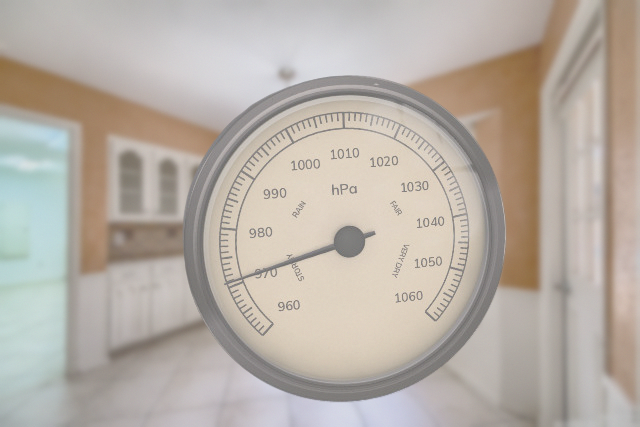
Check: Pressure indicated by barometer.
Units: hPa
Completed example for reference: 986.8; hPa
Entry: 971; hPa
